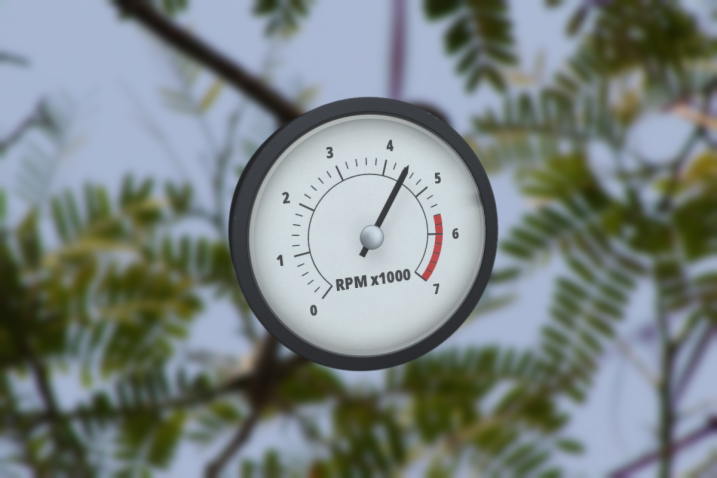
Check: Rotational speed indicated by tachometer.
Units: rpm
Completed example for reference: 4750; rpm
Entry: 4400; rpm
